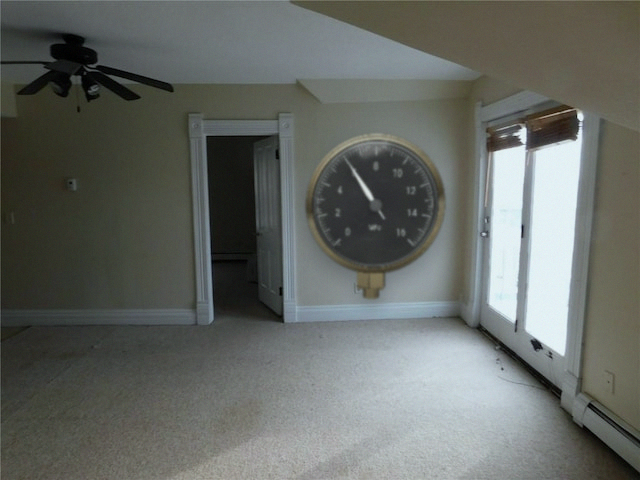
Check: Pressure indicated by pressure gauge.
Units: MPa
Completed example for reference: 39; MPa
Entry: 6; MPa
